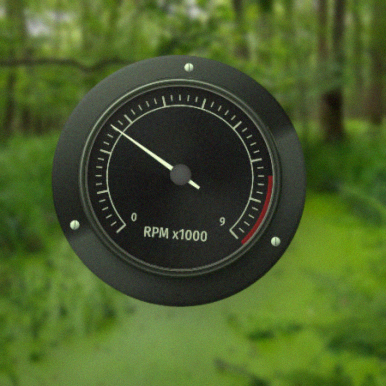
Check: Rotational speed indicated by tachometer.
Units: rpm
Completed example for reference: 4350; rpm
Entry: 2600; rpm
